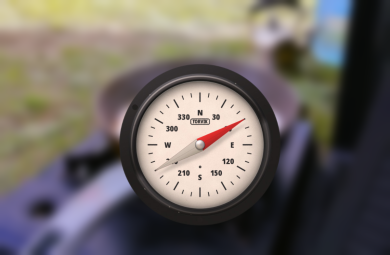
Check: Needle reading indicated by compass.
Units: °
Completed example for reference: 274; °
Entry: 60; °
